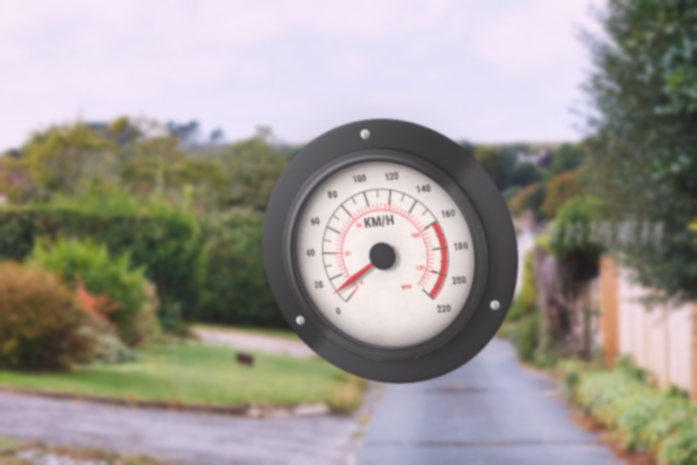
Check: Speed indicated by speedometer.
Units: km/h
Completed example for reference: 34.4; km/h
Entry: 10; km/h
